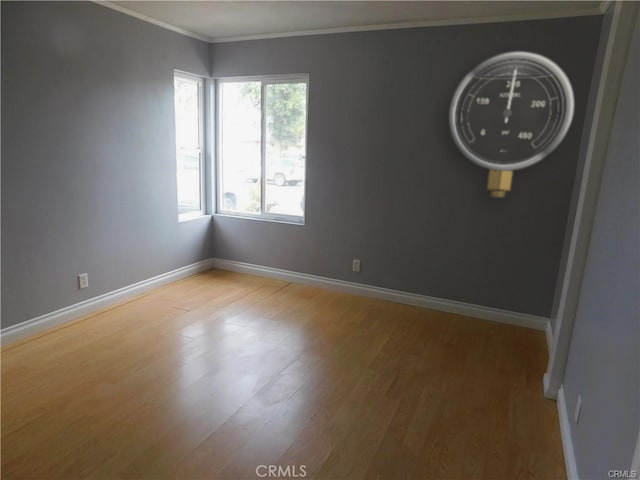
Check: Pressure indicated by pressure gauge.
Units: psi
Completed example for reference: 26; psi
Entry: 200; psi
